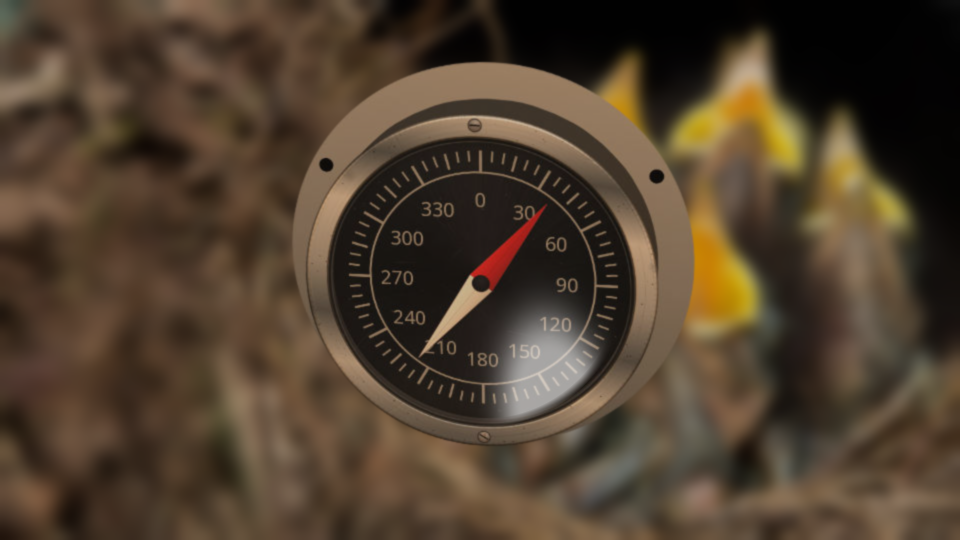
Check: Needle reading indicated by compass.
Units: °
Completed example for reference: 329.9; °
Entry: 37.5; °
